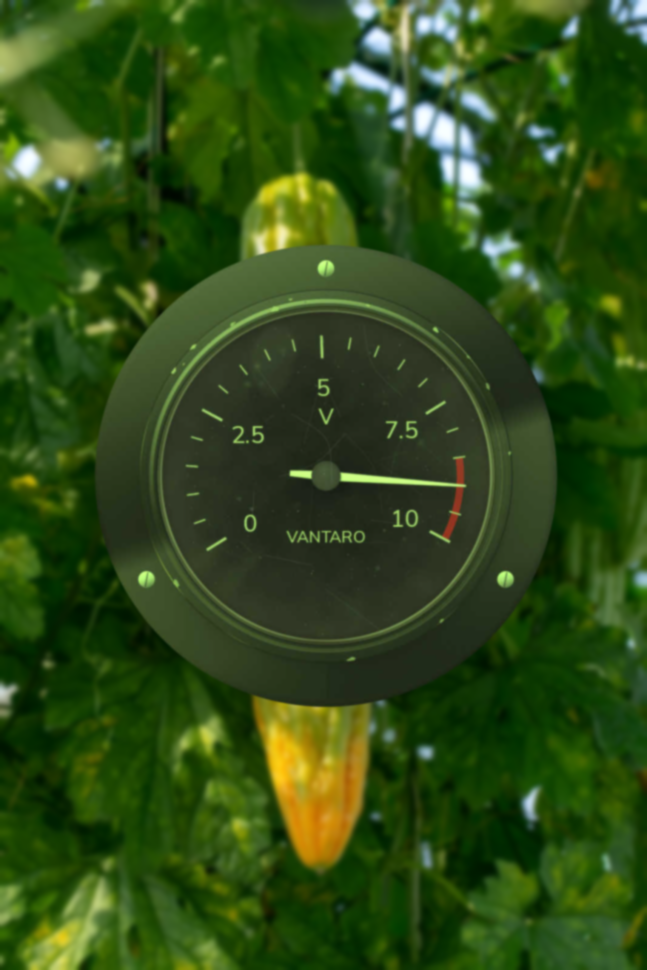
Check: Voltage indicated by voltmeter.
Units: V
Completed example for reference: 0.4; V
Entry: 9; V
